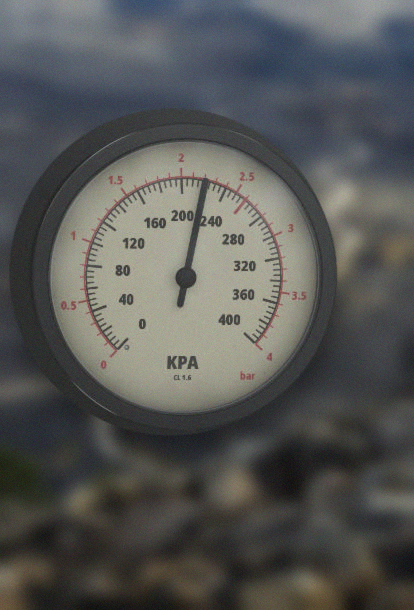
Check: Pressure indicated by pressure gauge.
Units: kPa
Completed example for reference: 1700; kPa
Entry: 220; kPa
